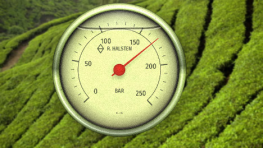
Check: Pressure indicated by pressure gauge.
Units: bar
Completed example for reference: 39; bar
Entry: 170; bar
